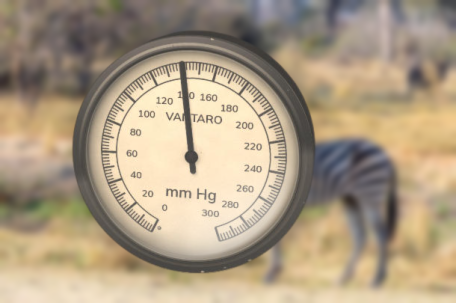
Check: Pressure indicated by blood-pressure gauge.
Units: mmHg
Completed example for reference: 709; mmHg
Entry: 140; mmHg
